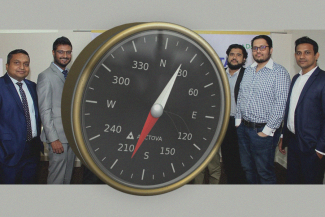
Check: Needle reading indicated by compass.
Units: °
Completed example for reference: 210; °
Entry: 200; °
